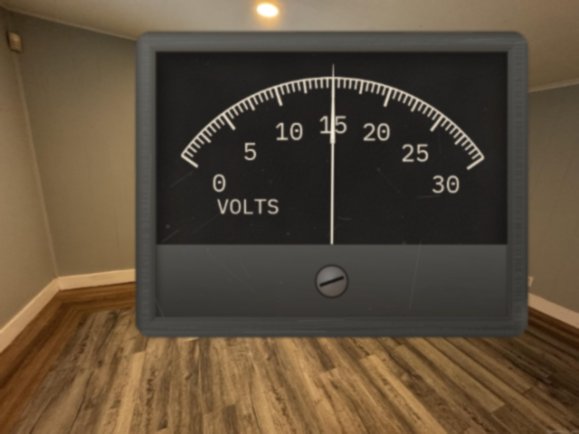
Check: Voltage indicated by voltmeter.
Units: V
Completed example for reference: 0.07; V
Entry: 15; V
